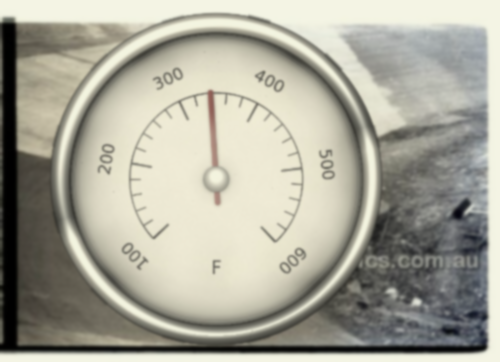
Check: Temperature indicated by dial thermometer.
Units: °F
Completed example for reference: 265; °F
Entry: 340; °F
